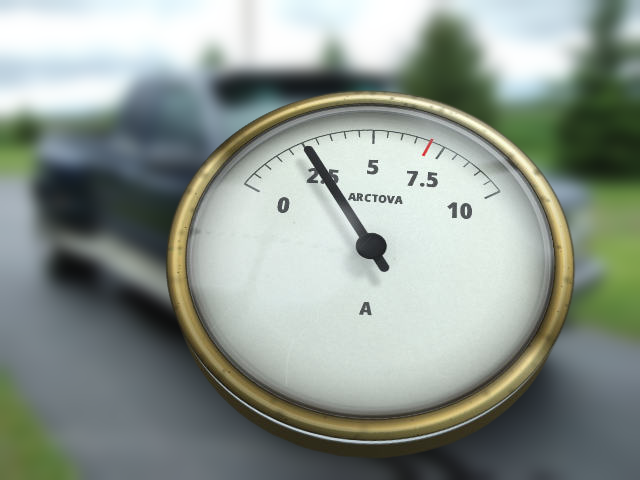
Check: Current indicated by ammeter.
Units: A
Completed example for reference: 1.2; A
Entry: 2.5; A
